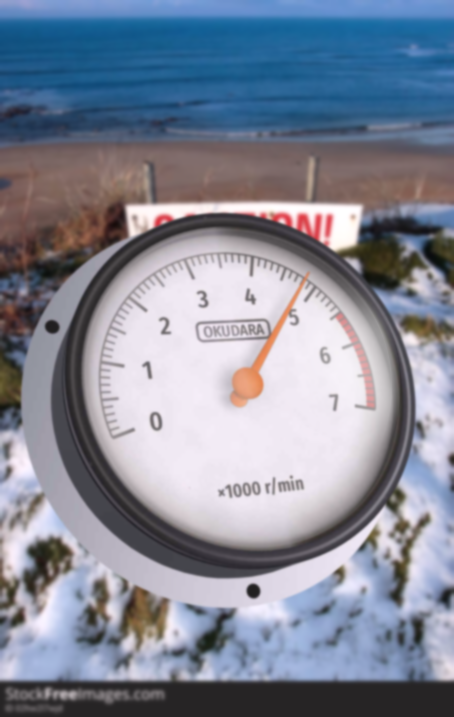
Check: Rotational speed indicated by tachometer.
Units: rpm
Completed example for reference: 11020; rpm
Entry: 4800; rpm
